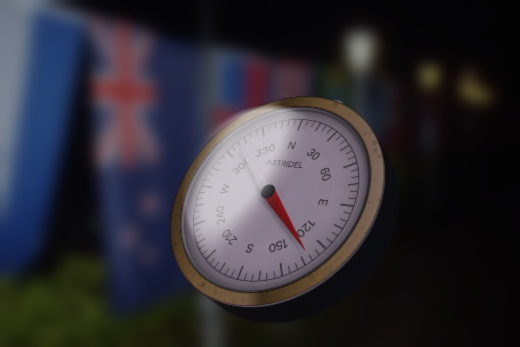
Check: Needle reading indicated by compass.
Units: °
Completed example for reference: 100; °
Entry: 130; °
